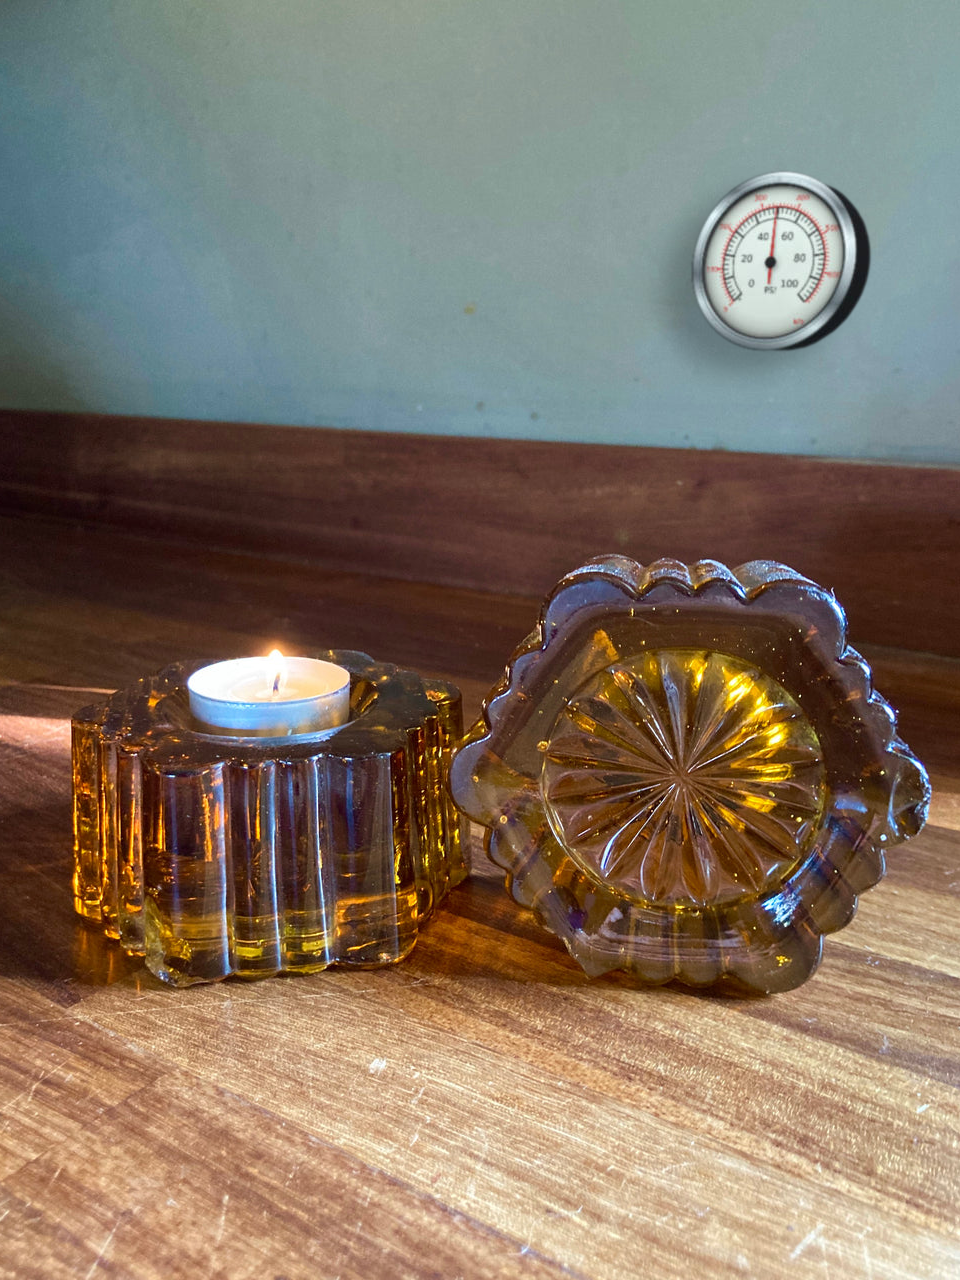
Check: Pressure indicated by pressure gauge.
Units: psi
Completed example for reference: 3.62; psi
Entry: 50; psi
